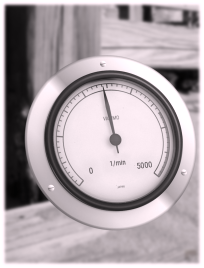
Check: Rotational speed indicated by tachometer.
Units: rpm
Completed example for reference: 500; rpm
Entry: 2400; rpm
